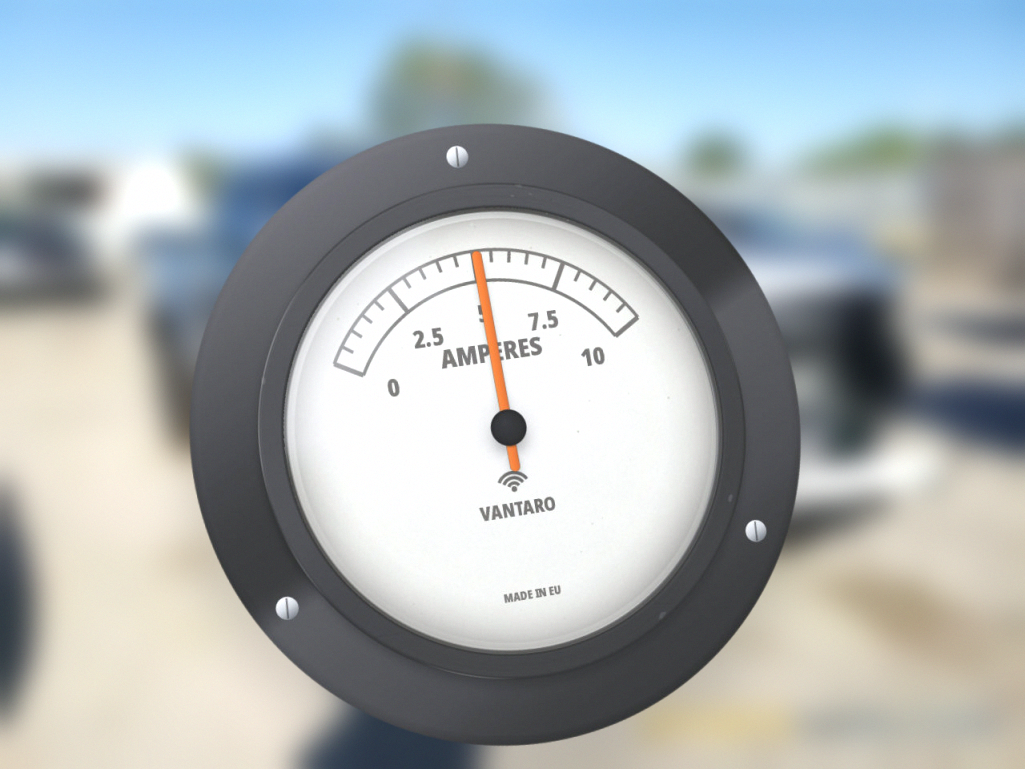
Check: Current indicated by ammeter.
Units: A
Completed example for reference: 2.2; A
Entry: 5; A
